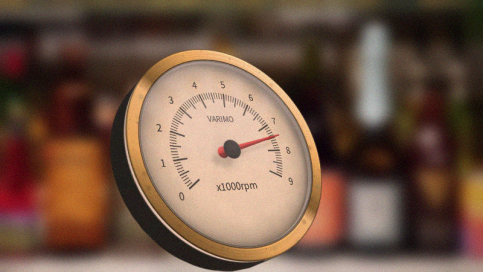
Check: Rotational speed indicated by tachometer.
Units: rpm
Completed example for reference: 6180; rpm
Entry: 7500; rpm
